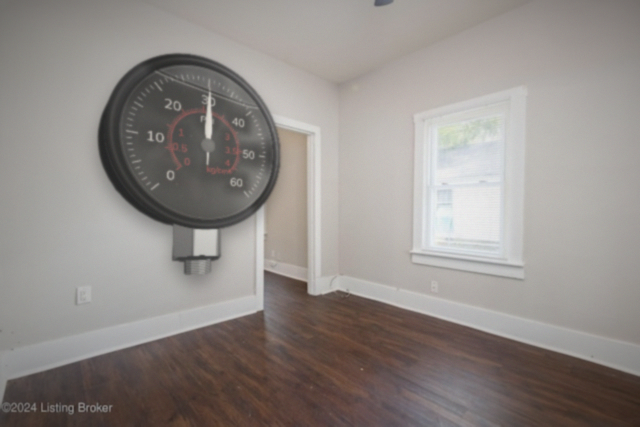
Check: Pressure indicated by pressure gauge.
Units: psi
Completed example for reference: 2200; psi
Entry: 30; psi
